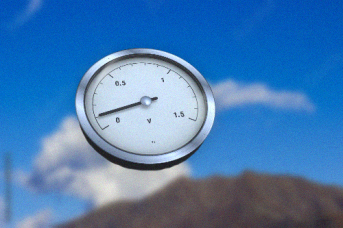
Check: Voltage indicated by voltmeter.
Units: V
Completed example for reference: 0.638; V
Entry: 0.1; V
